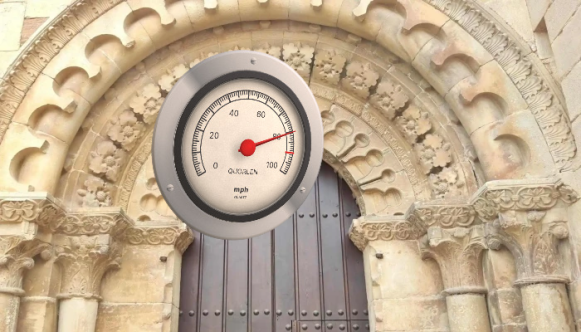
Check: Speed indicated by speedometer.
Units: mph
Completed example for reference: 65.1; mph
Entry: 80; mph
